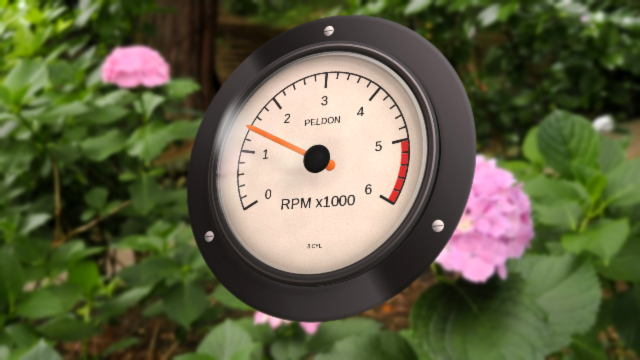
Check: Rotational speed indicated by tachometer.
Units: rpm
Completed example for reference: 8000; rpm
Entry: 1400; rpm
